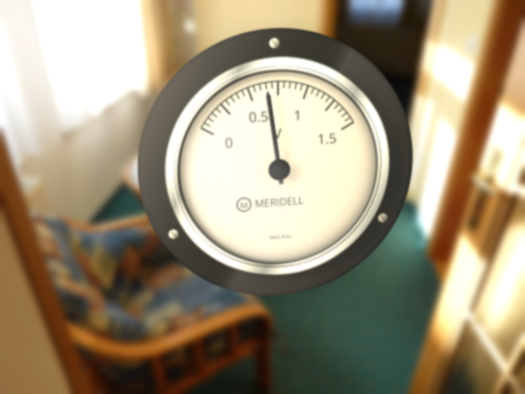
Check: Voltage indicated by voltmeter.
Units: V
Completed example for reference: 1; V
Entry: 0.65; V
